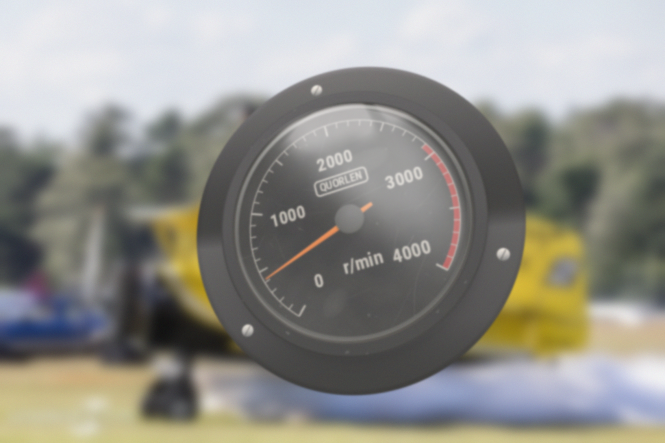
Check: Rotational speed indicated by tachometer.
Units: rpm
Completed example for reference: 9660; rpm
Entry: 400; rpm
